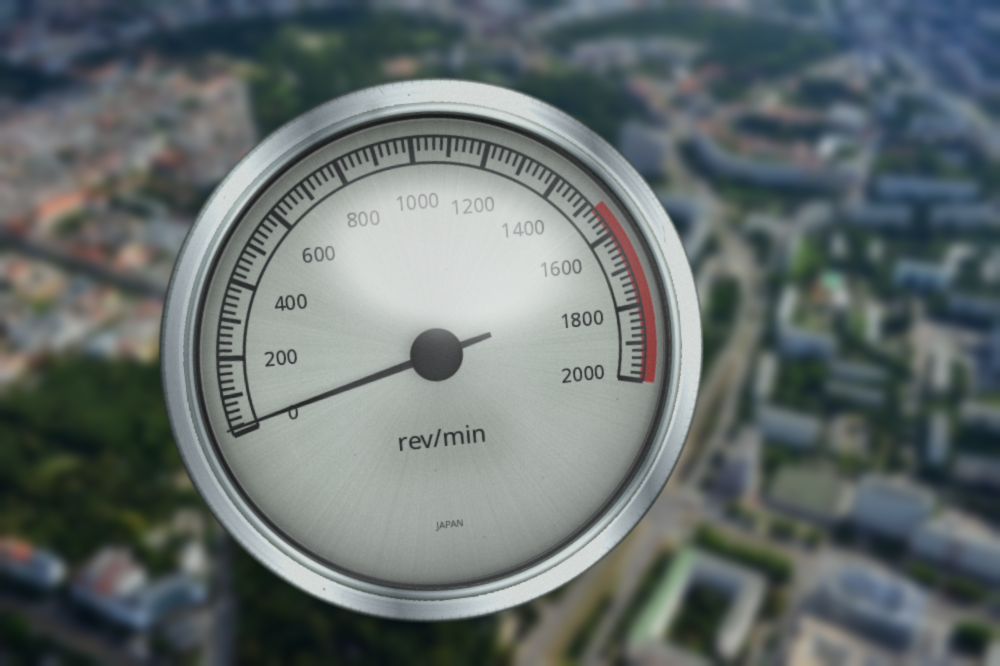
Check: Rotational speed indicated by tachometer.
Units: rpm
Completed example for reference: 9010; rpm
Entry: 20; rpm
